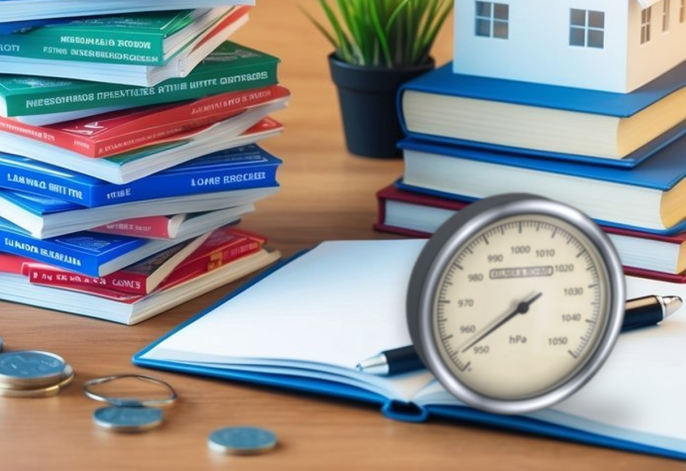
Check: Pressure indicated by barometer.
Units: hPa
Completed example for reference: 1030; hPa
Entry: 955; hPa
